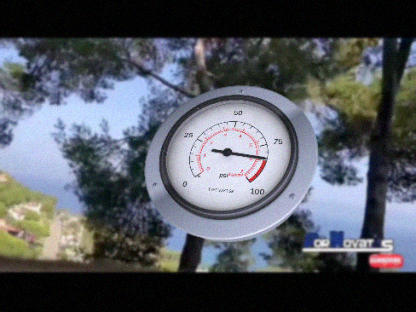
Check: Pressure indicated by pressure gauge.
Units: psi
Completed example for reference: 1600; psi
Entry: 85; psi
